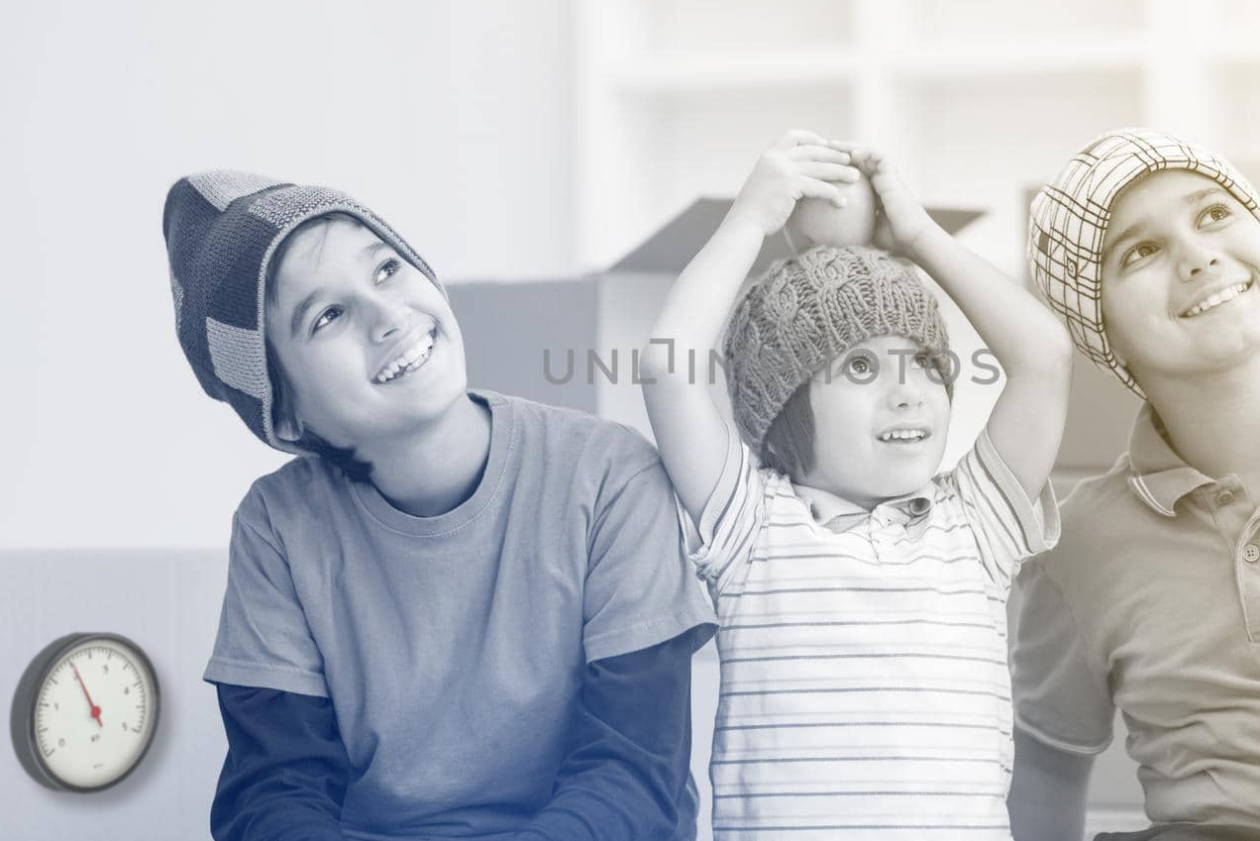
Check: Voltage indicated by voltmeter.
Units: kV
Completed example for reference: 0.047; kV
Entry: 2; kV
